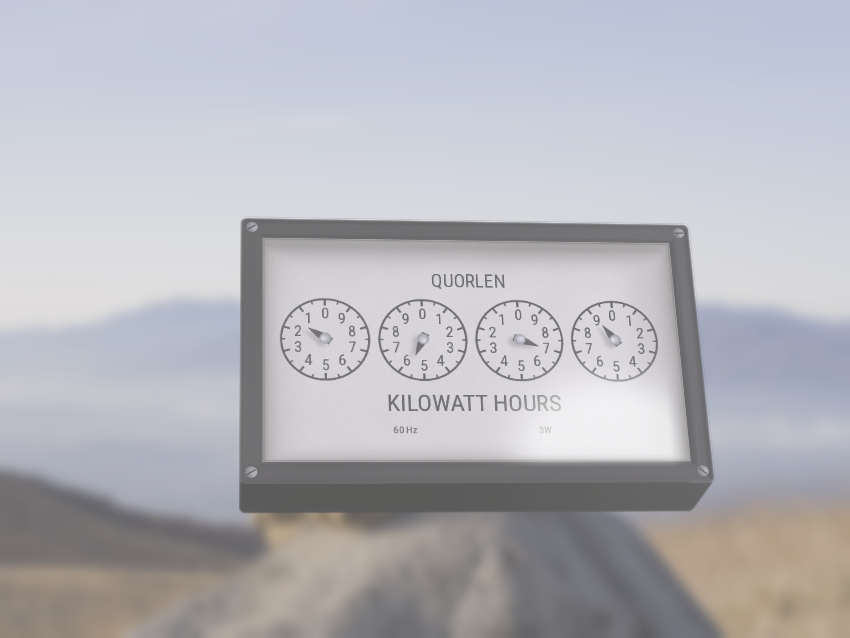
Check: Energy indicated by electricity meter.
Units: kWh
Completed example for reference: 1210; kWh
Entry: 1569; kWh
